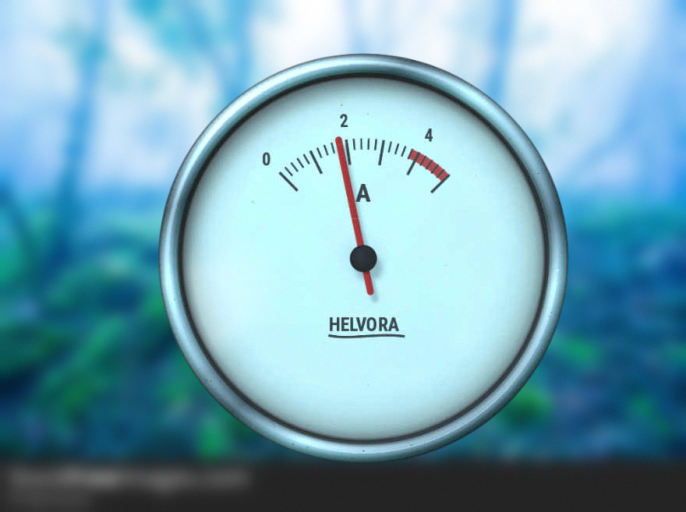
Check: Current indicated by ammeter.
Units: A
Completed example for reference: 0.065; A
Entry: 1.8; A
